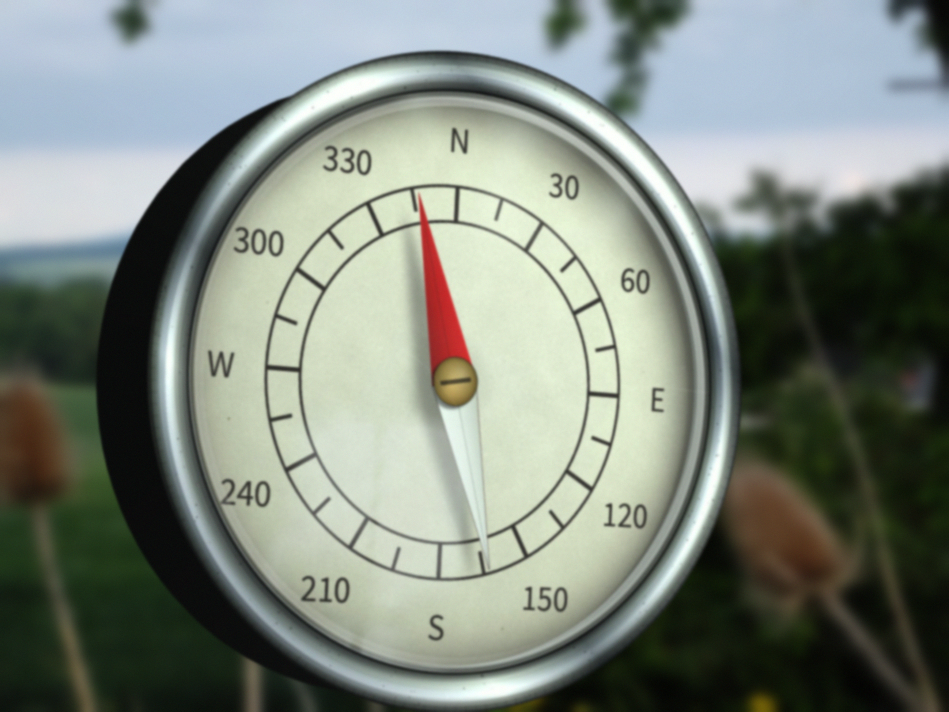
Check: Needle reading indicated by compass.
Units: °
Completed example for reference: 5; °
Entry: 345; °
